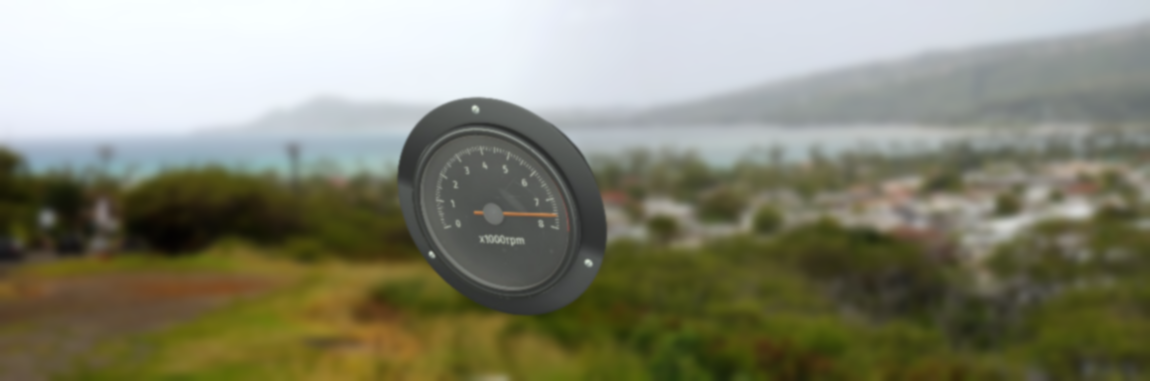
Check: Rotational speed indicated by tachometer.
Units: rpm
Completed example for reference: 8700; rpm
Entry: 7500; rpm
